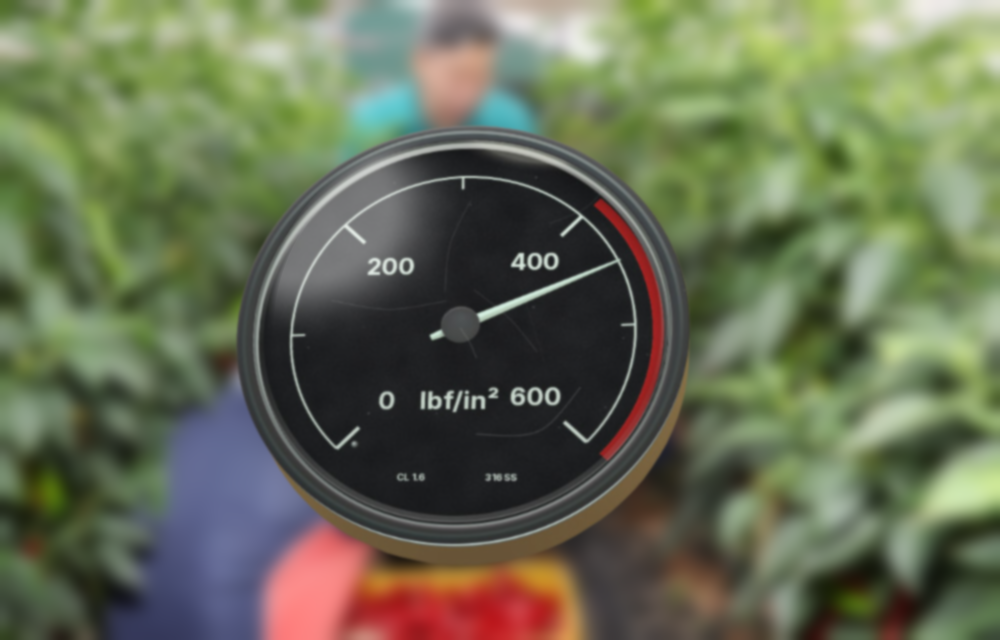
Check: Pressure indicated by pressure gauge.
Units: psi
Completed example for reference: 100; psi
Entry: 450; psi
